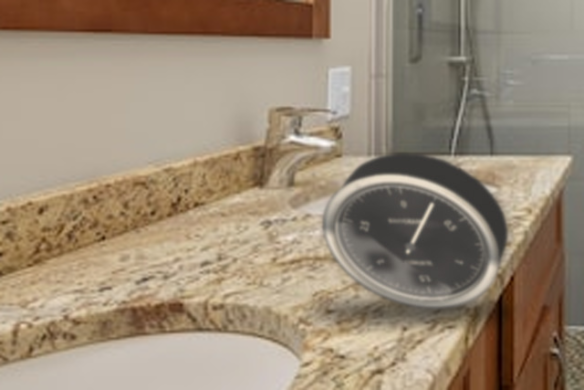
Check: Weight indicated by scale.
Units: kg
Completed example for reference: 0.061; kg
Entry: 0.25; kg
